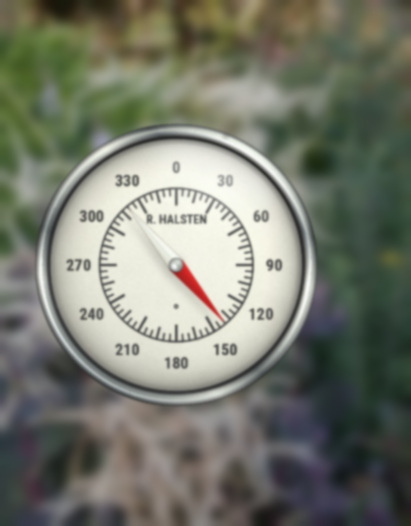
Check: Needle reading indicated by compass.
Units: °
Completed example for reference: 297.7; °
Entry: 140; °
